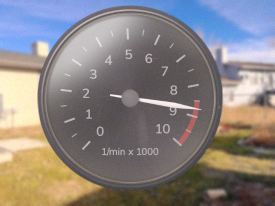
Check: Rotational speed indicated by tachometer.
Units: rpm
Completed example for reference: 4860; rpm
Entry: 8750; rpm
